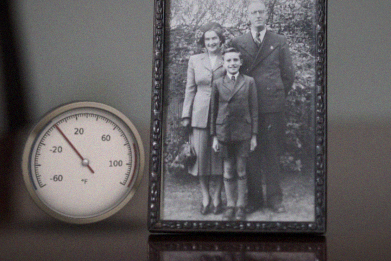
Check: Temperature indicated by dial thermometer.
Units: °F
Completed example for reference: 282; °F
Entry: 0; °F
